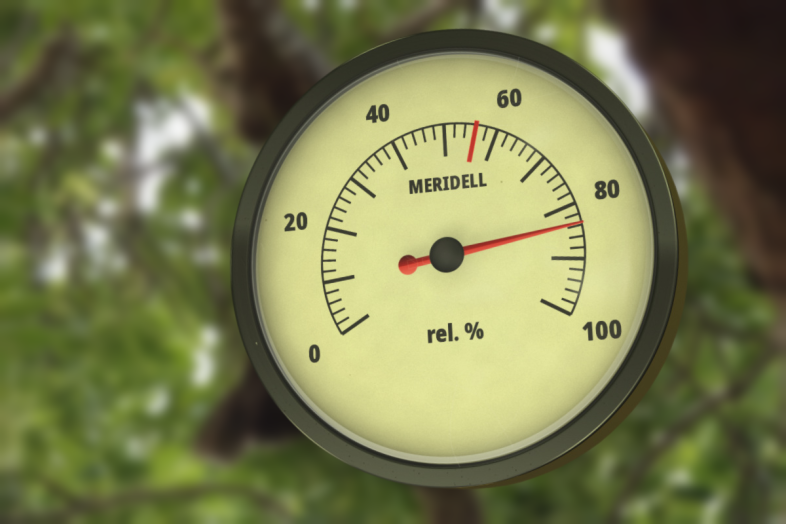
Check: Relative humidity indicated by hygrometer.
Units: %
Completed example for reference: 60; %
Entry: 84; %
